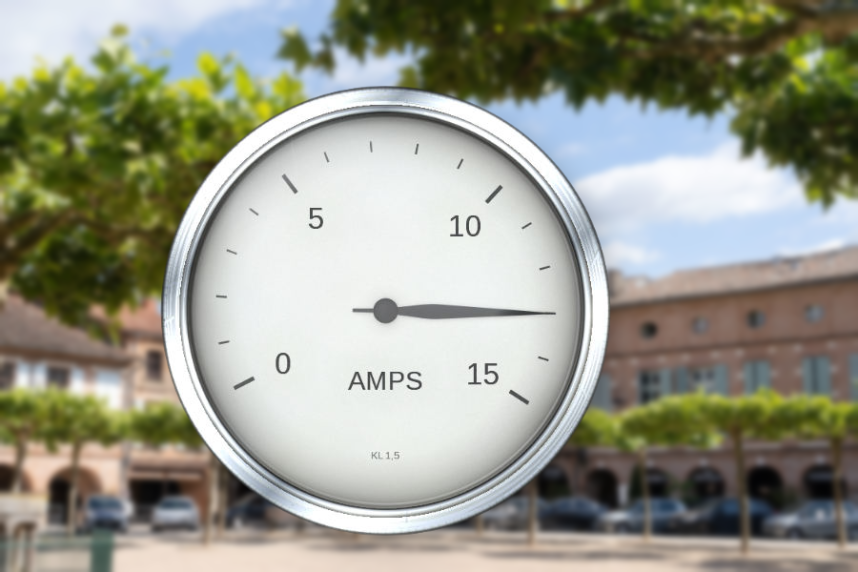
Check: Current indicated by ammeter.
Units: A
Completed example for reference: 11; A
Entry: 13; A
